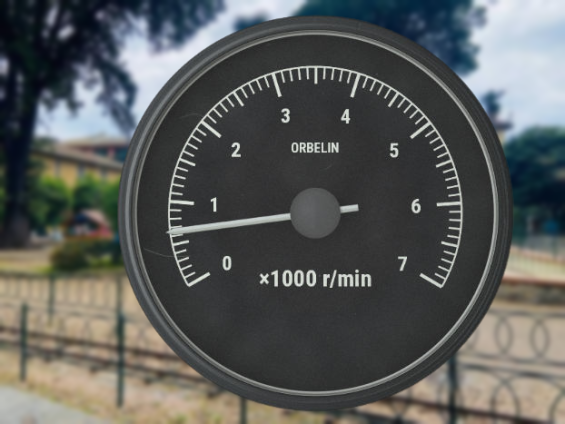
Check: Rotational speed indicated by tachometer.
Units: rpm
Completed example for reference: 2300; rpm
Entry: 650; rpm
